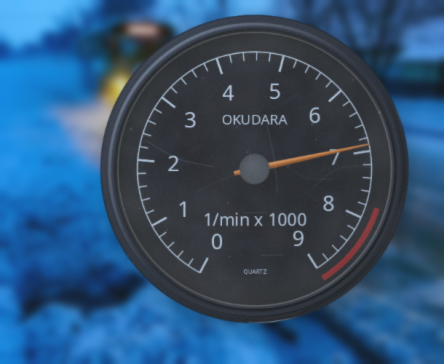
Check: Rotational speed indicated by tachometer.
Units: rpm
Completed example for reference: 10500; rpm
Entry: 6900; rpm
